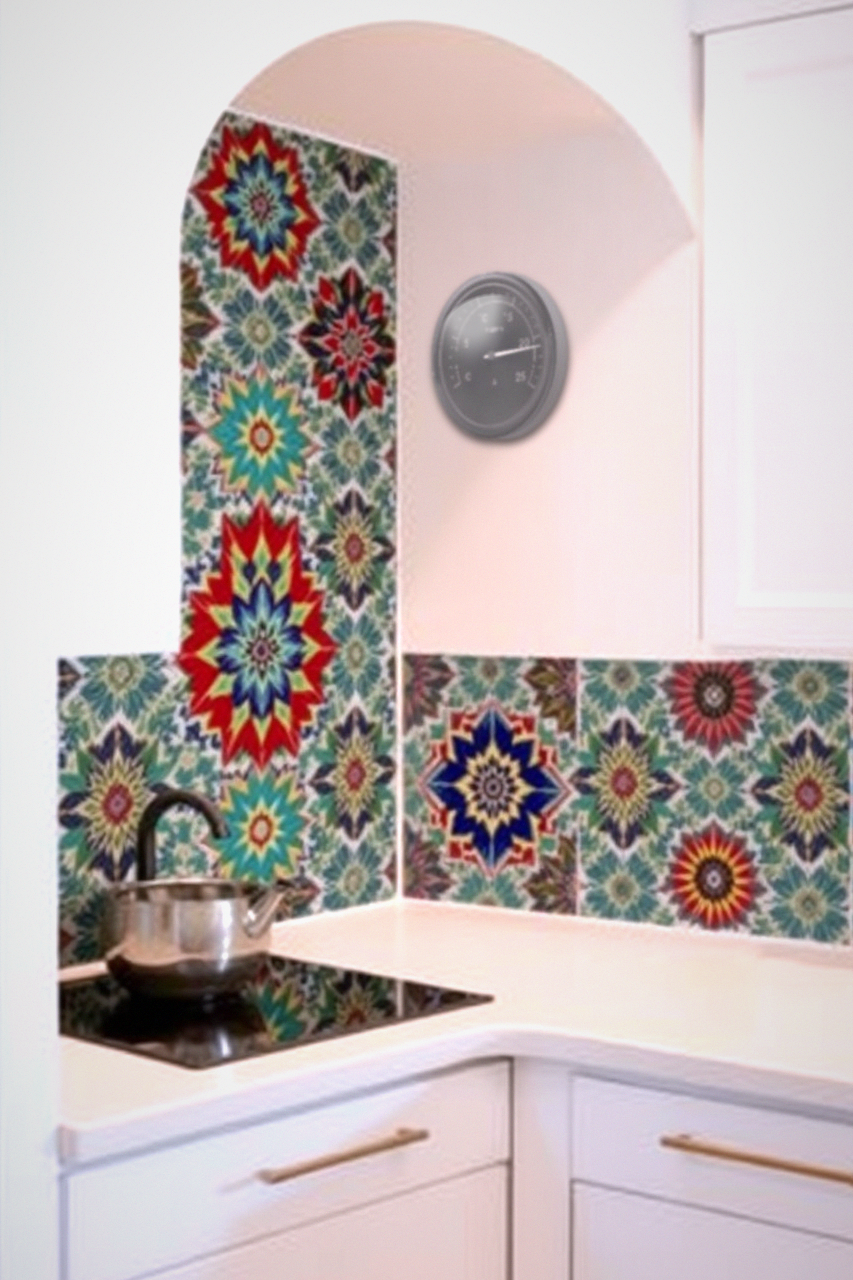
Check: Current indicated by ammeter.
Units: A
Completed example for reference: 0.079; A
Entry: 21; A
